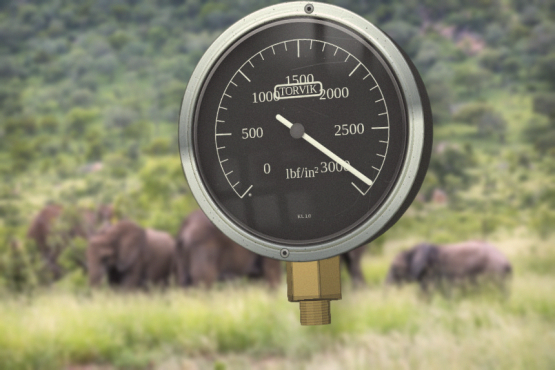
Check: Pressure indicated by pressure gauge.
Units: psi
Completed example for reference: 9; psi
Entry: 2900; psi
